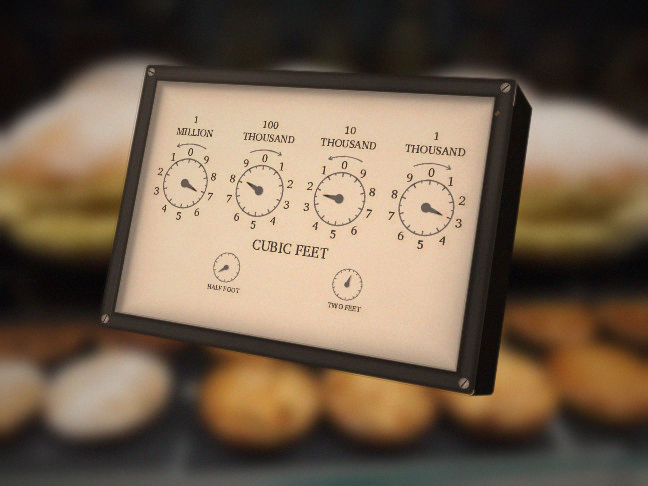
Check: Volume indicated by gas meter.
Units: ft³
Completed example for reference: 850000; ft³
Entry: 682300; ft³
